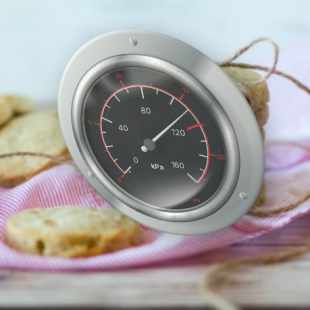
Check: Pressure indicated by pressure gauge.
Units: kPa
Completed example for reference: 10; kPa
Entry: 110; kPa
